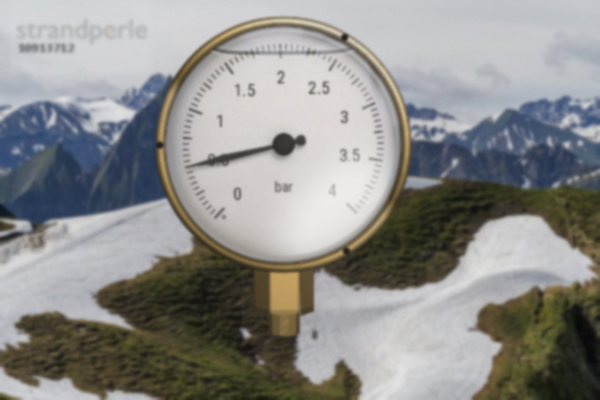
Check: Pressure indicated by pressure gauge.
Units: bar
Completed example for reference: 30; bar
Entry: 0.5; bar
